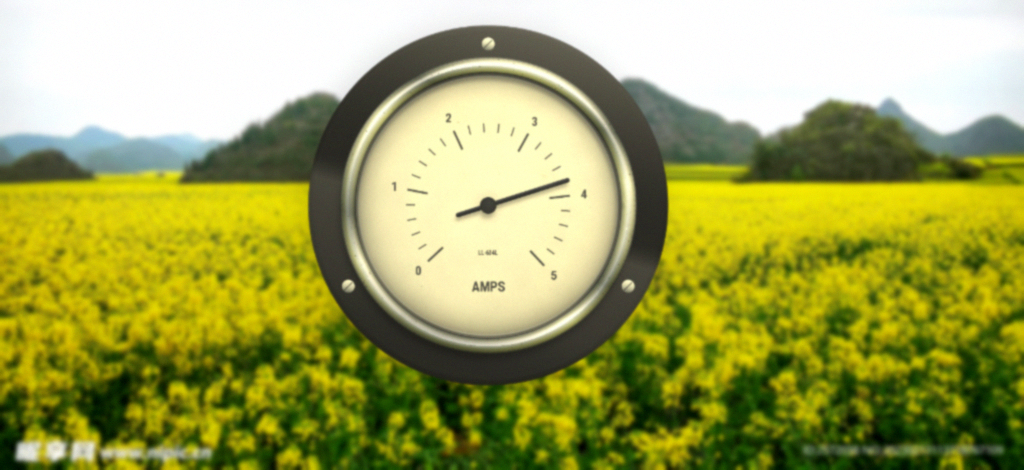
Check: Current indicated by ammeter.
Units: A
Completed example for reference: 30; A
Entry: 3.8; A
